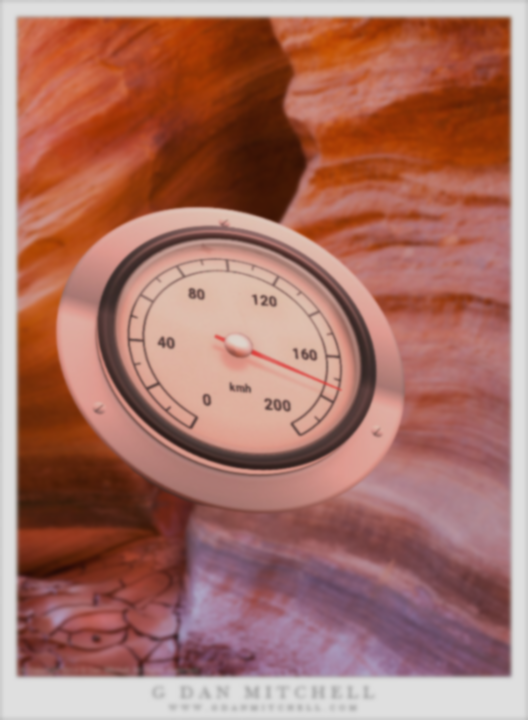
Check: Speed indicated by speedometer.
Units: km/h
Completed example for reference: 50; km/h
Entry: 175; km/h
